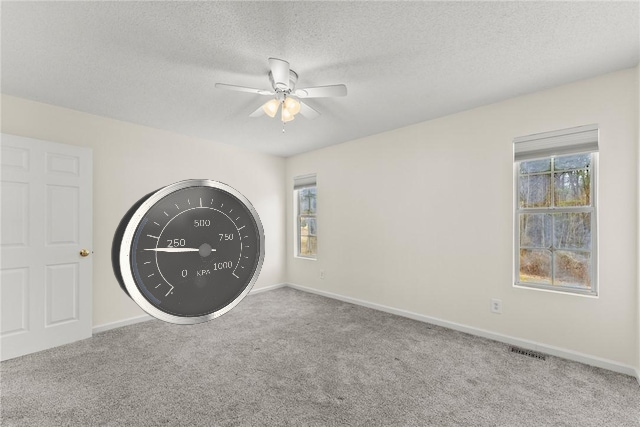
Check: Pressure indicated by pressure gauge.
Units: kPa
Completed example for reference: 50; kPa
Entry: 200; kPa
